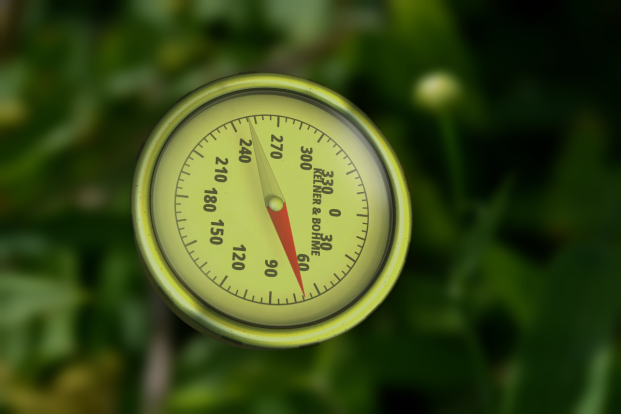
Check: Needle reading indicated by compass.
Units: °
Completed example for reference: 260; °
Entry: 70; °
